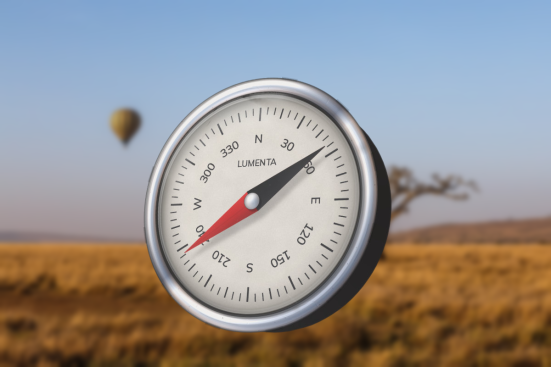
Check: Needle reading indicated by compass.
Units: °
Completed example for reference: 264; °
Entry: 235; °
